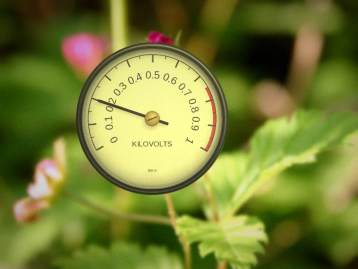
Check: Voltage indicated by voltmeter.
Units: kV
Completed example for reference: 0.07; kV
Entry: 0.2; kV
